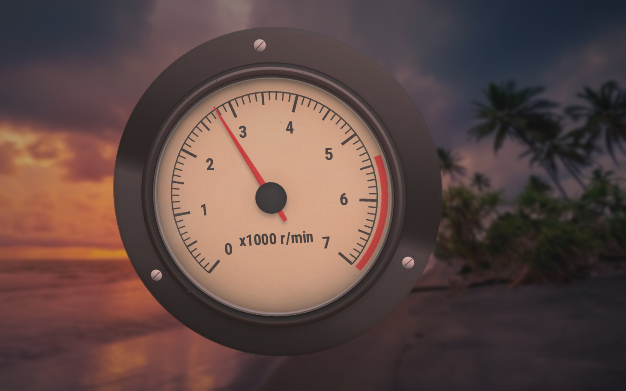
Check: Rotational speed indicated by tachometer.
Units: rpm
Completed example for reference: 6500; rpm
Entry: 2800; rpm
